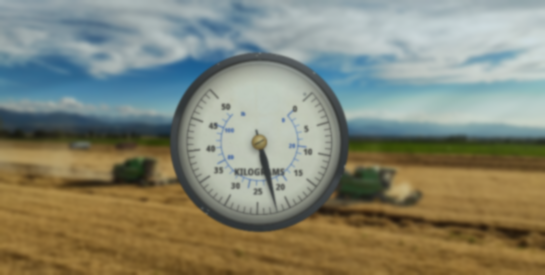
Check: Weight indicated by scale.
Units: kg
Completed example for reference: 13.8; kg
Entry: 22; kg
